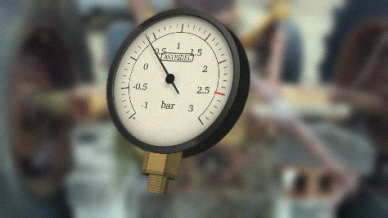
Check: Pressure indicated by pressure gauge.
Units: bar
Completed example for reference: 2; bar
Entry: 0.4; bar
